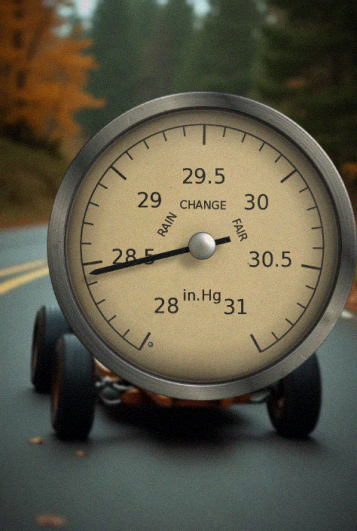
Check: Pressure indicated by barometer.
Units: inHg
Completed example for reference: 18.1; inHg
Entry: 28.45; inHg
